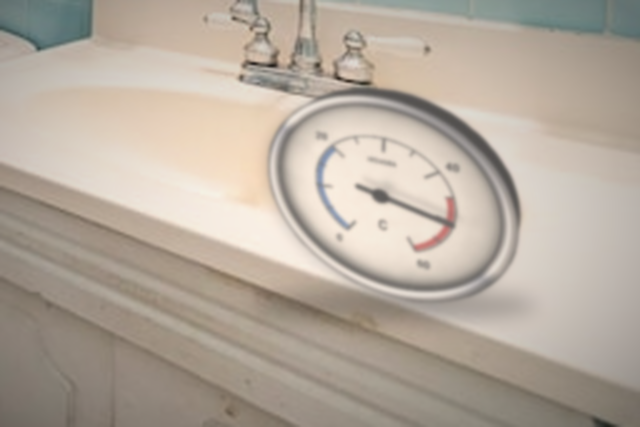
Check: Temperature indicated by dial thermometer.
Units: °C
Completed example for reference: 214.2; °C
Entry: 50; °C
